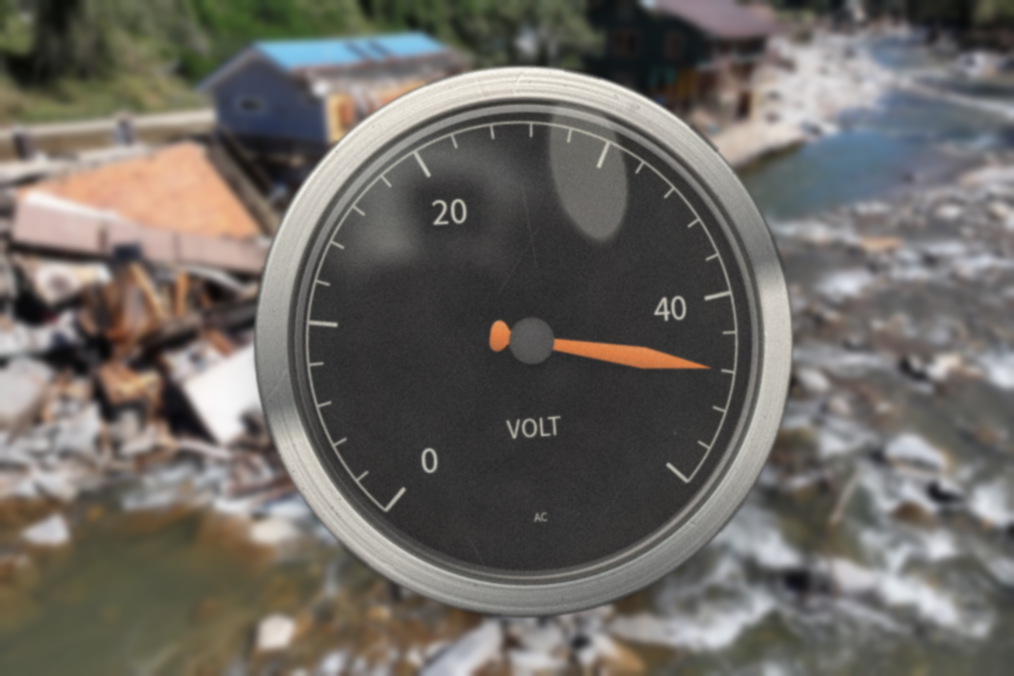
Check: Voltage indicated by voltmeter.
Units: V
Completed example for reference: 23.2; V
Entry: 44; V
